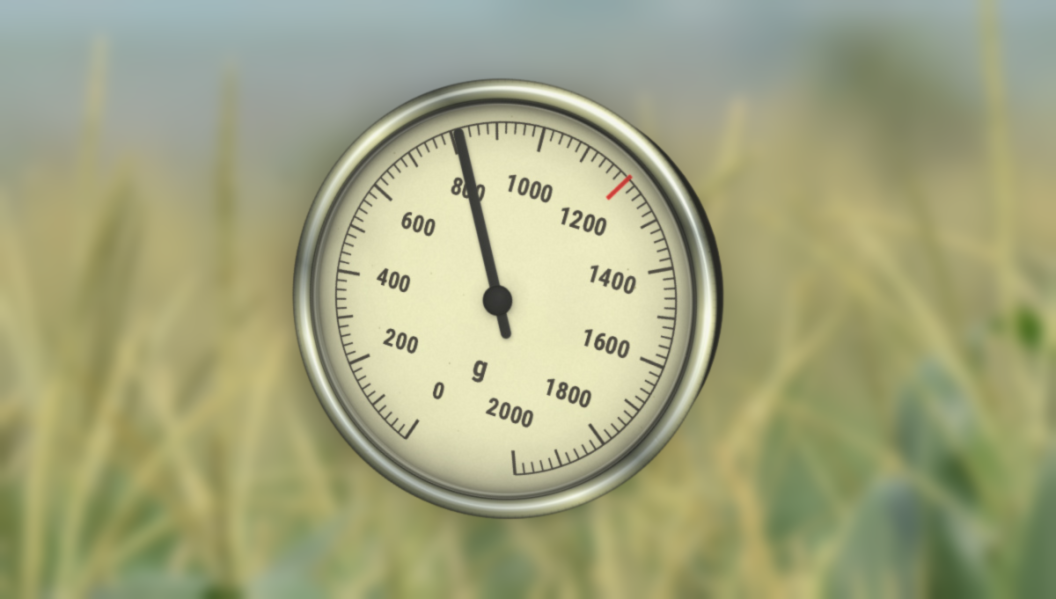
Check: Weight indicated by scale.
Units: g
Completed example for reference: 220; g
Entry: 820; g
